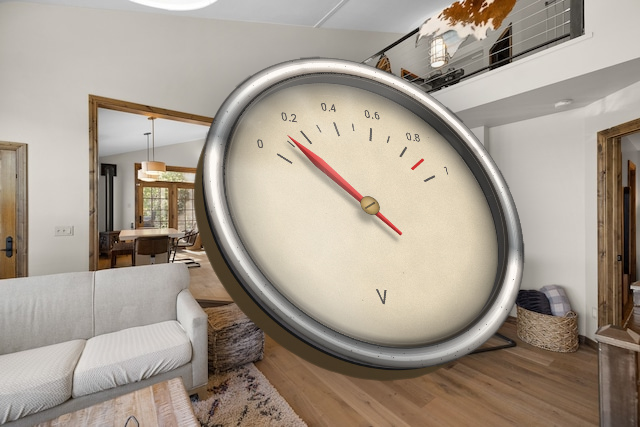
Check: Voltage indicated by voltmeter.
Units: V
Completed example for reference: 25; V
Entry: 0.1; V
